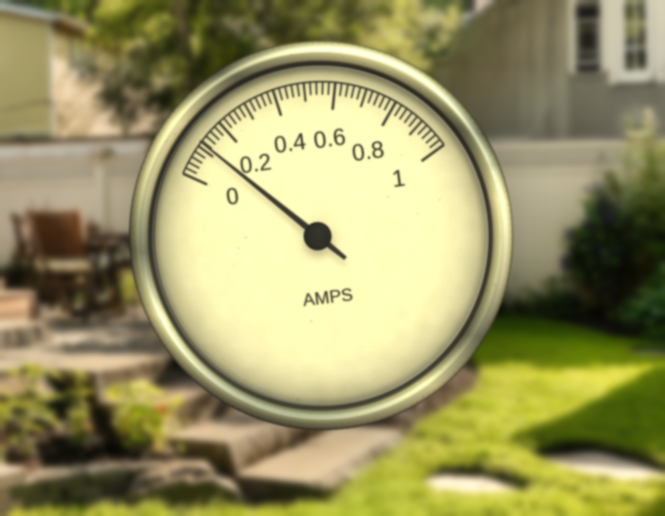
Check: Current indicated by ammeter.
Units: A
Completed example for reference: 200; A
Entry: 0.12; A
